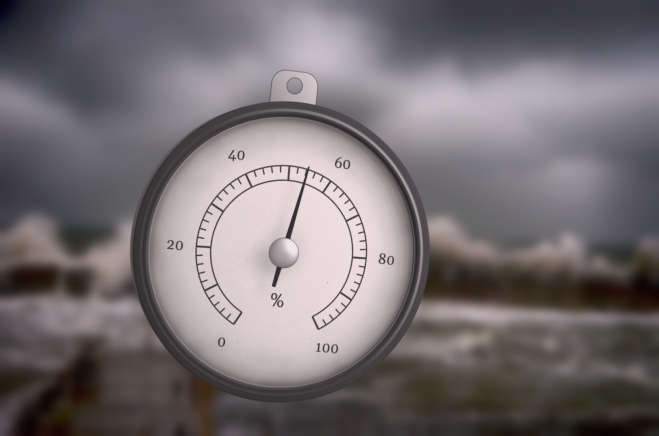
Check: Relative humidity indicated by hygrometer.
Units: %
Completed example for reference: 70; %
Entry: 54; %
